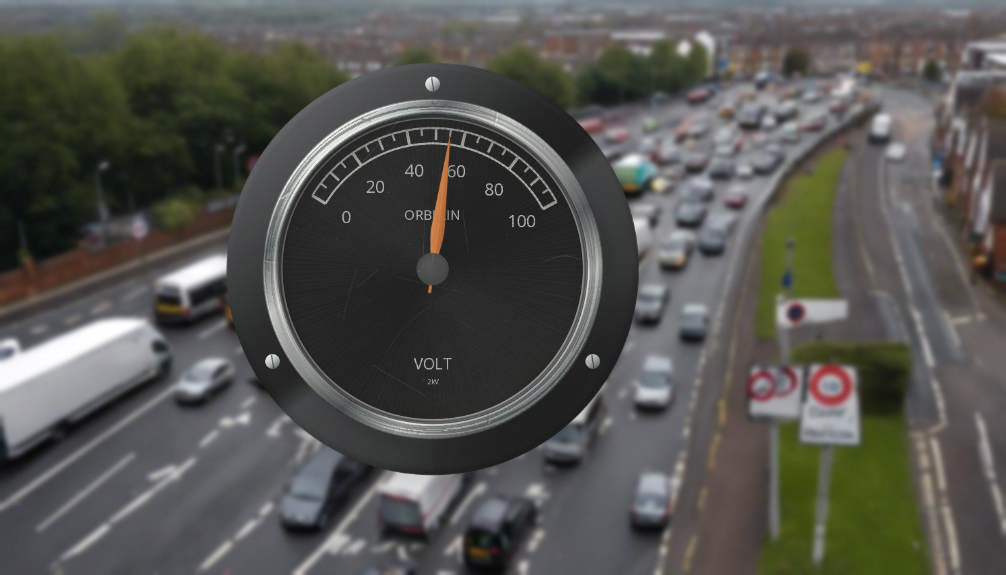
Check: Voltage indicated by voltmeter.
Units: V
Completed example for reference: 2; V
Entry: 55; V
